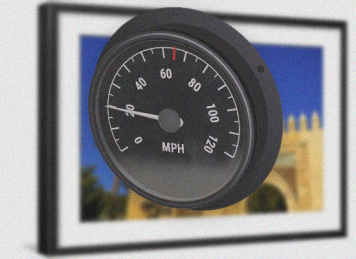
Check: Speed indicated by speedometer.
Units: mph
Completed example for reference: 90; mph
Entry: 20; mph
